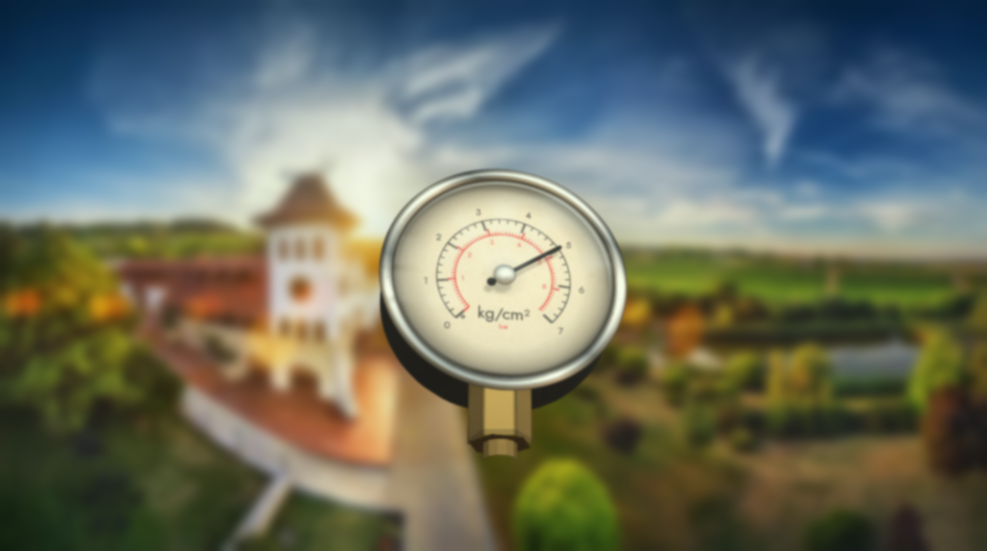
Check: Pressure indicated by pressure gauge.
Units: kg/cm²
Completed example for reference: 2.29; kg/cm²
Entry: 5; kg/cm²
